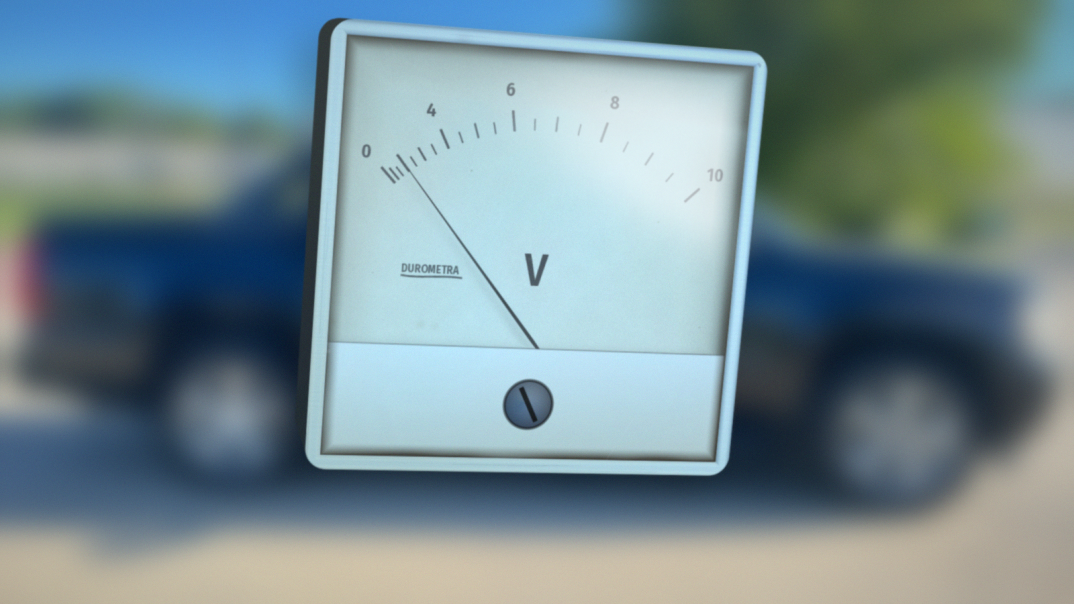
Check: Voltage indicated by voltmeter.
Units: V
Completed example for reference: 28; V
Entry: 2; V
